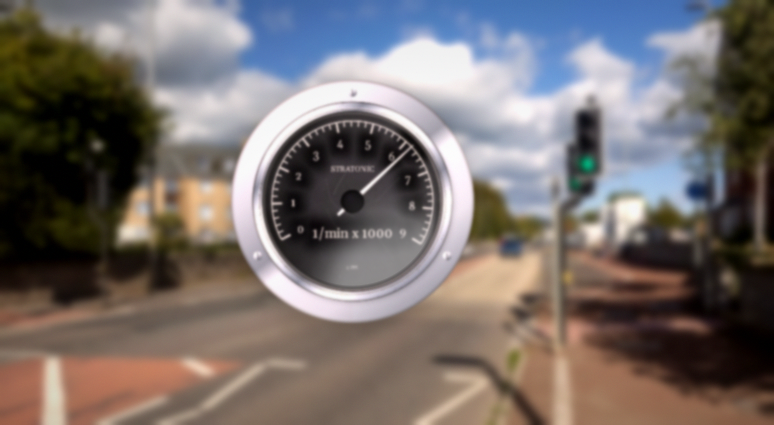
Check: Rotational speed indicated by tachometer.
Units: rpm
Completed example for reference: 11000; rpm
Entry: 6200; rpm
